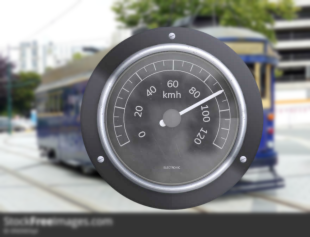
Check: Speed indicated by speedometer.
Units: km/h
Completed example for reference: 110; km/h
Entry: 90; km/h
